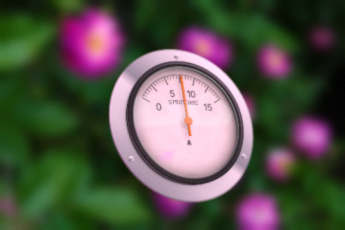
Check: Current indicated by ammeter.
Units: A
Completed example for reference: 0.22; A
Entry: 7.5; A
